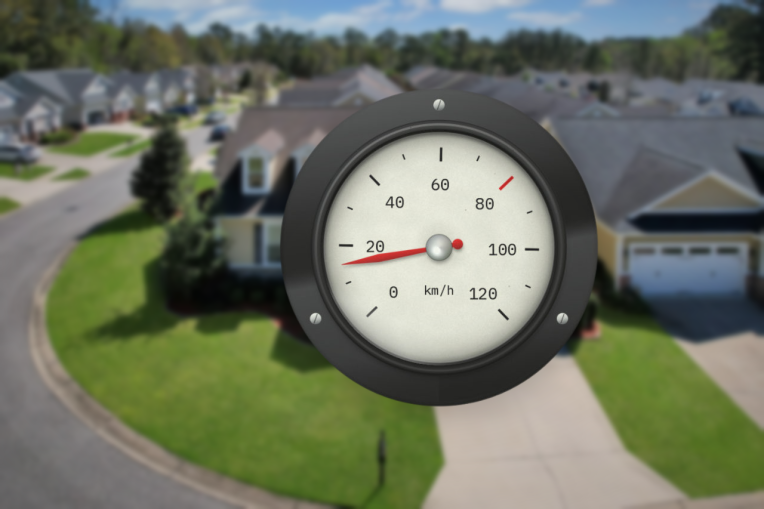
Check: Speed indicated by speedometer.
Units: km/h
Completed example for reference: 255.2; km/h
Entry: 15; km/h
